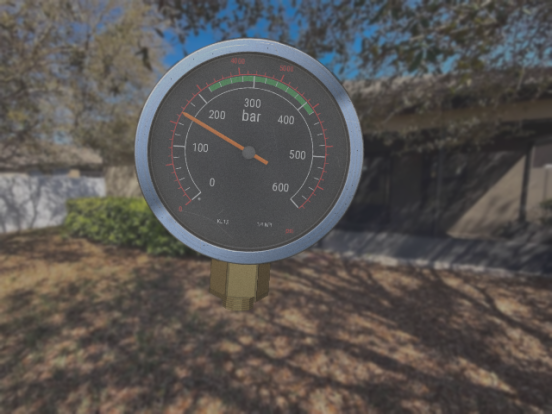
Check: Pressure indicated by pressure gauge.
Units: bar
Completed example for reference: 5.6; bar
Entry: 160; bar
